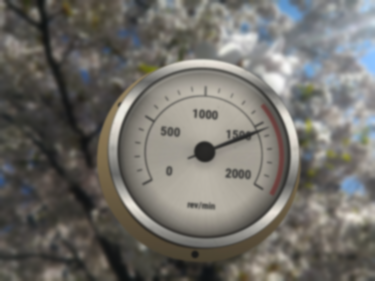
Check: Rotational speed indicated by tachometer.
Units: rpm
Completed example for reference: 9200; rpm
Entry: 1550; rpm
